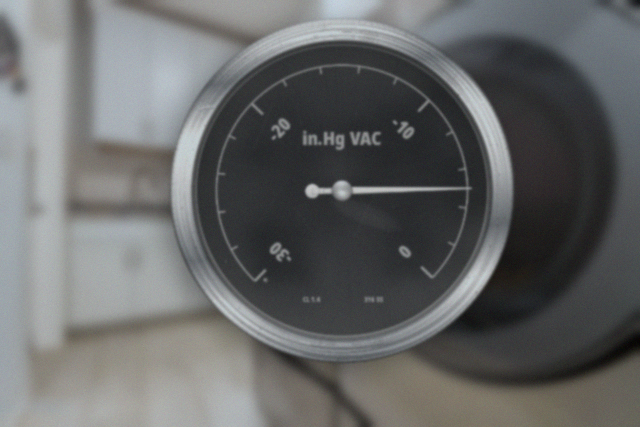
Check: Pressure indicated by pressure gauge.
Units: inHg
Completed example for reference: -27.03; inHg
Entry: -5; inHg
